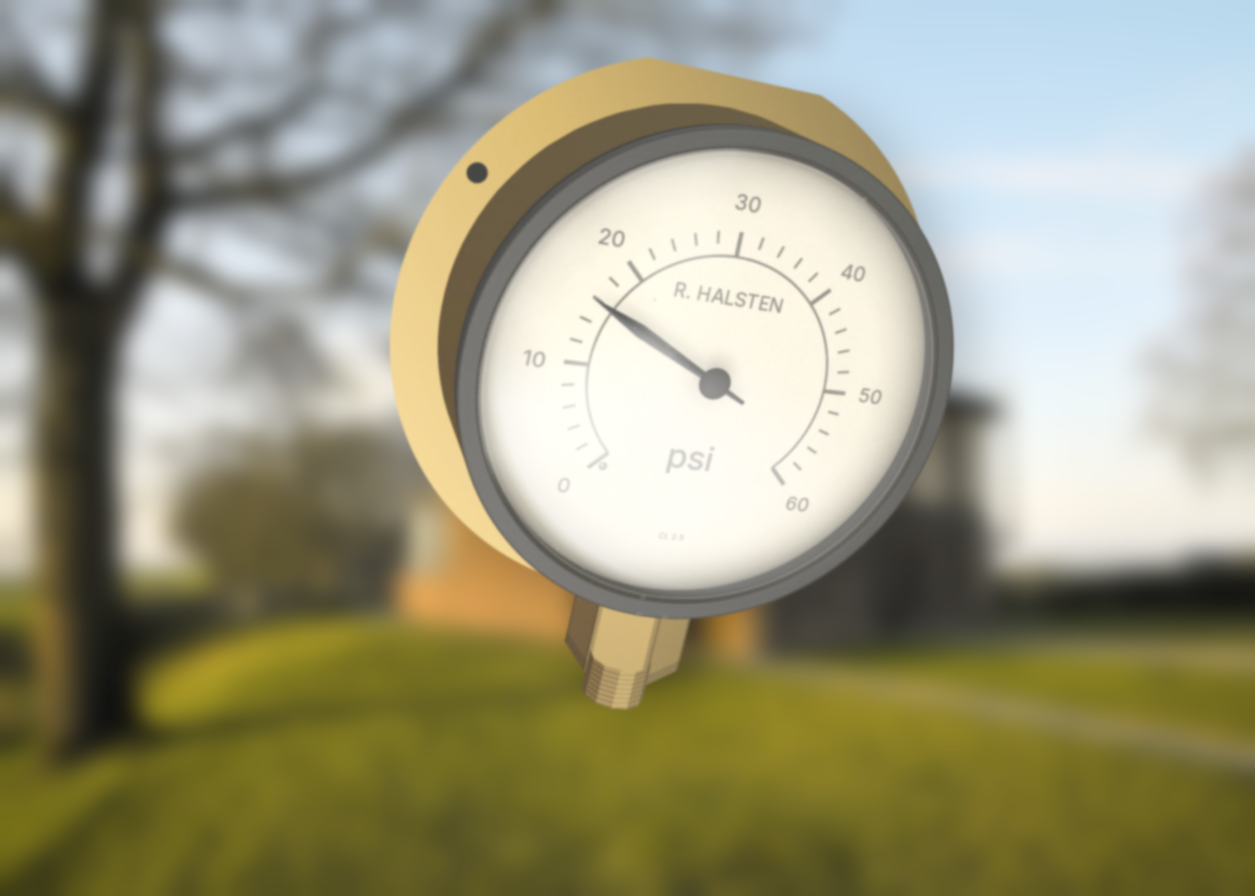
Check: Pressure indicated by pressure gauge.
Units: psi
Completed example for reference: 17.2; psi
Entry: 16; psi
